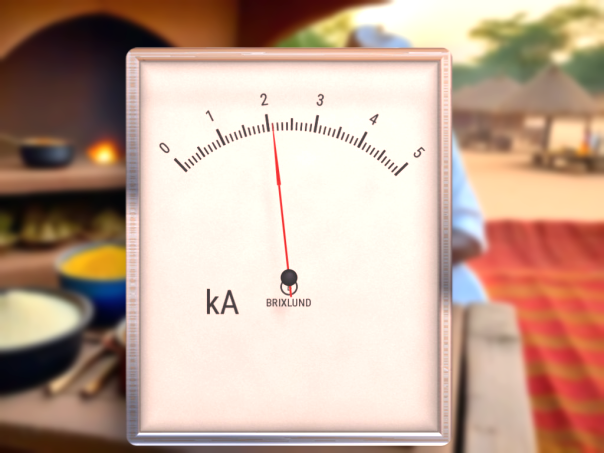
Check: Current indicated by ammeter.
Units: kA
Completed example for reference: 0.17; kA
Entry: 2.1; kA
